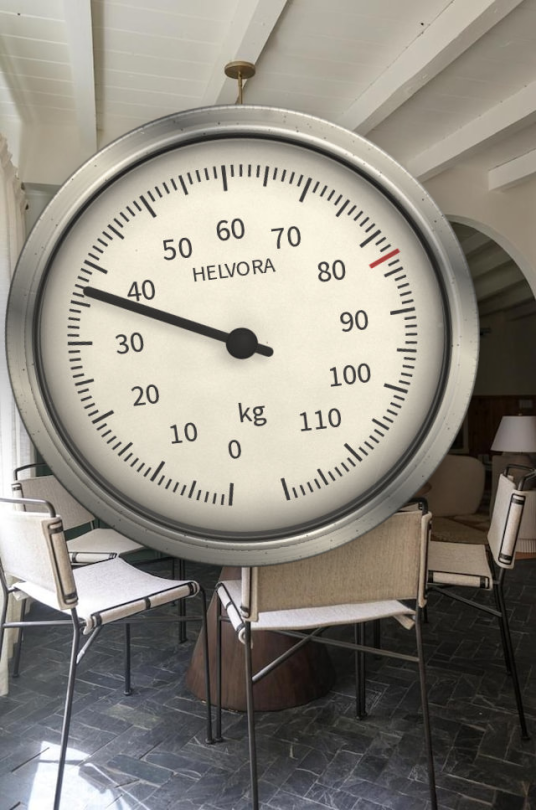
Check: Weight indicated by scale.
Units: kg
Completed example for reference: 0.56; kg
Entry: 37; kg
